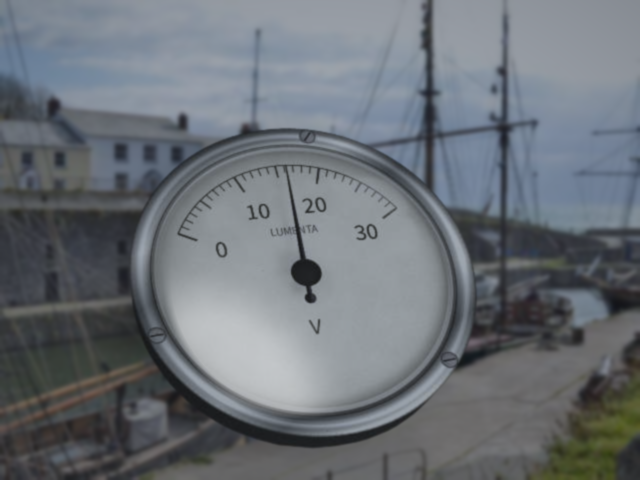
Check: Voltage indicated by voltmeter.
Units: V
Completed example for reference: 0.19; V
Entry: 16; V
